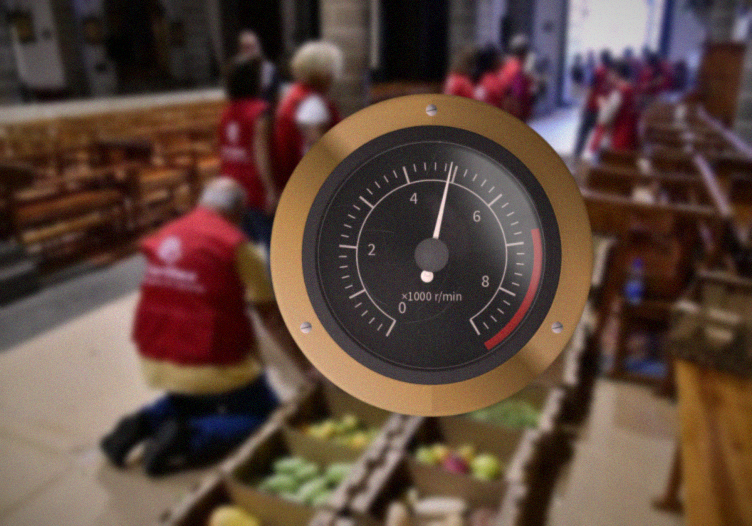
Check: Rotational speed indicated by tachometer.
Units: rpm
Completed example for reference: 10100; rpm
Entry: 4900; rpm
